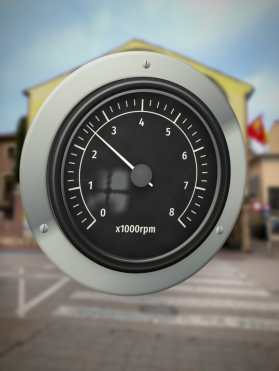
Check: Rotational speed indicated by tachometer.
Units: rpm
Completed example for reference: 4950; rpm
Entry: 2500; rpm
